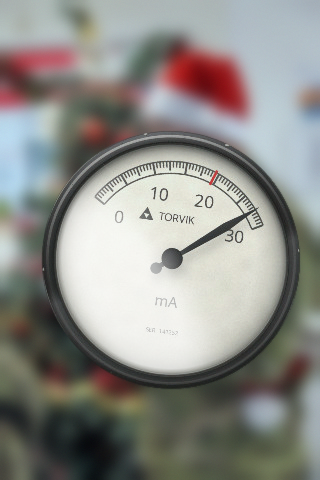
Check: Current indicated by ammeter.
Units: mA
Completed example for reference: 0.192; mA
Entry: 27.5; mA
